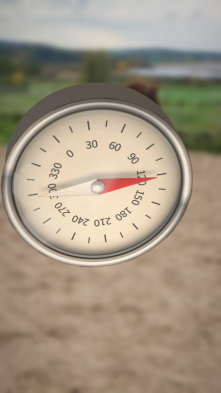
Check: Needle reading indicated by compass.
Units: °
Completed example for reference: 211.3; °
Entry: 120; °
